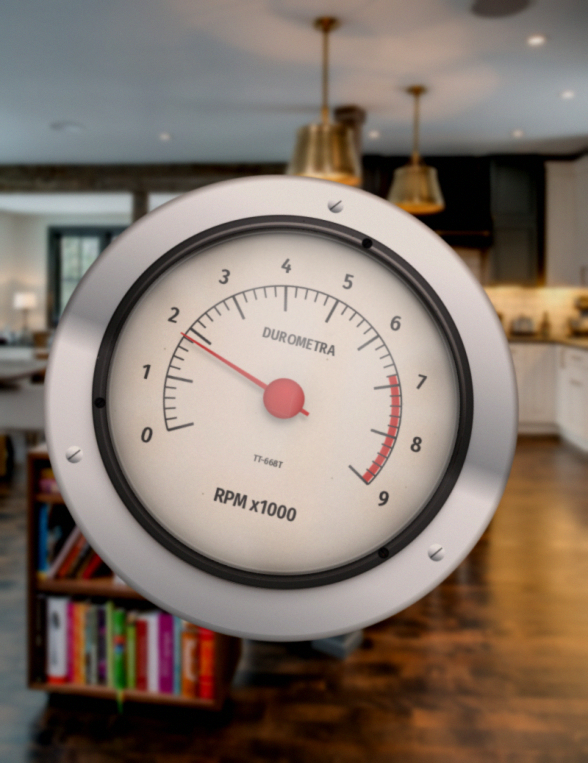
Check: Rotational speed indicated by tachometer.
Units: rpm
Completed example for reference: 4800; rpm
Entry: 1800; rpm
